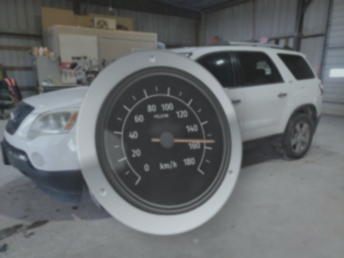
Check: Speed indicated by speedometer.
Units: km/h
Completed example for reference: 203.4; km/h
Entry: 155; km/h
